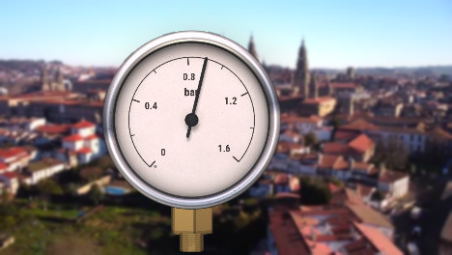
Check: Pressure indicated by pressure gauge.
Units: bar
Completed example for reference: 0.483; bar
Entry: 0.9; bar
